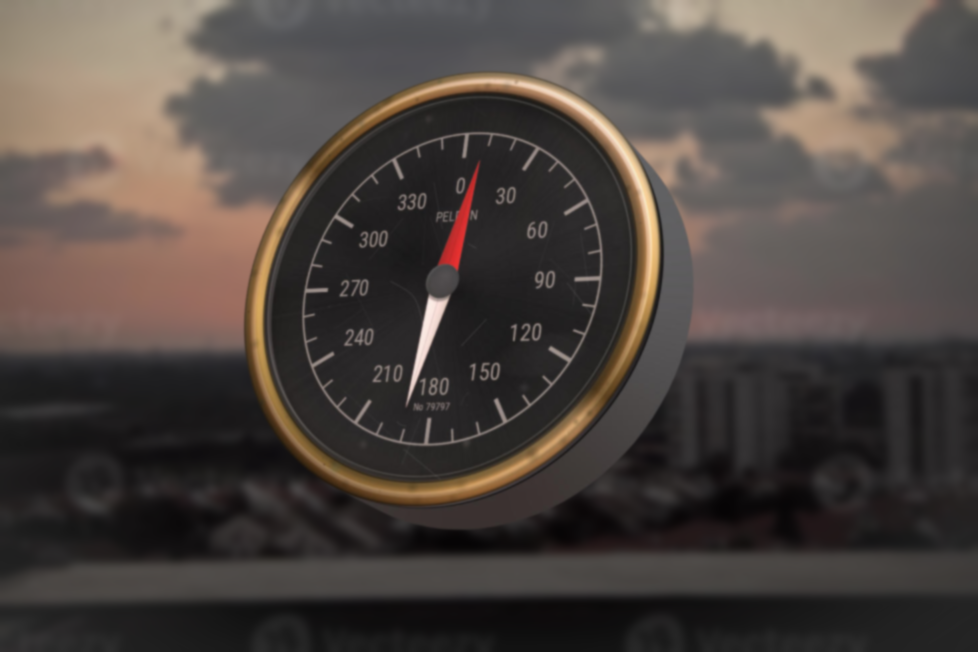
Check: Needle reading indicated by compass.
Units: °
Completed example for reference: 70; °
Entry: 10; °
